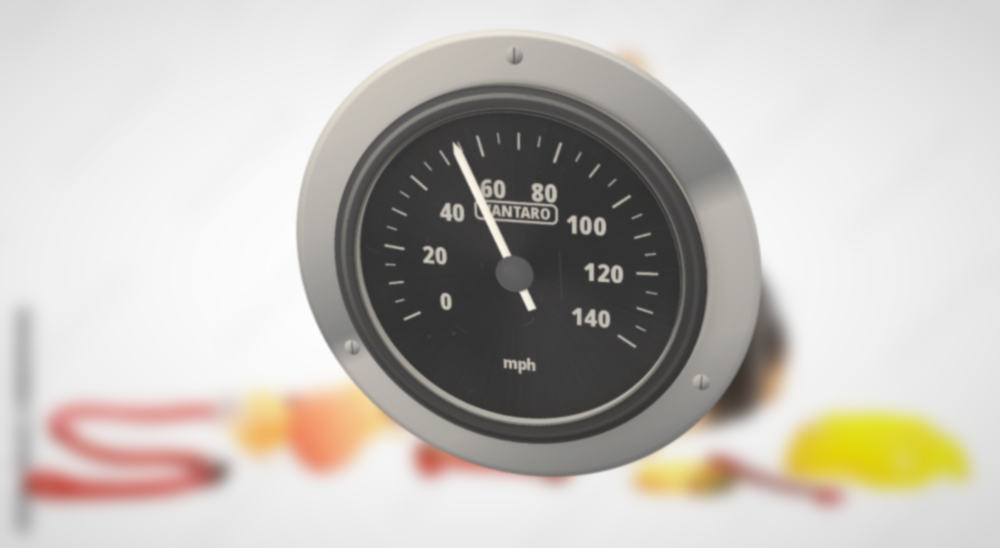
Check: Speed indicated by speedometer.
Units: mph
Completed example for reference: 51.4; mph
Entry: 55; mph
